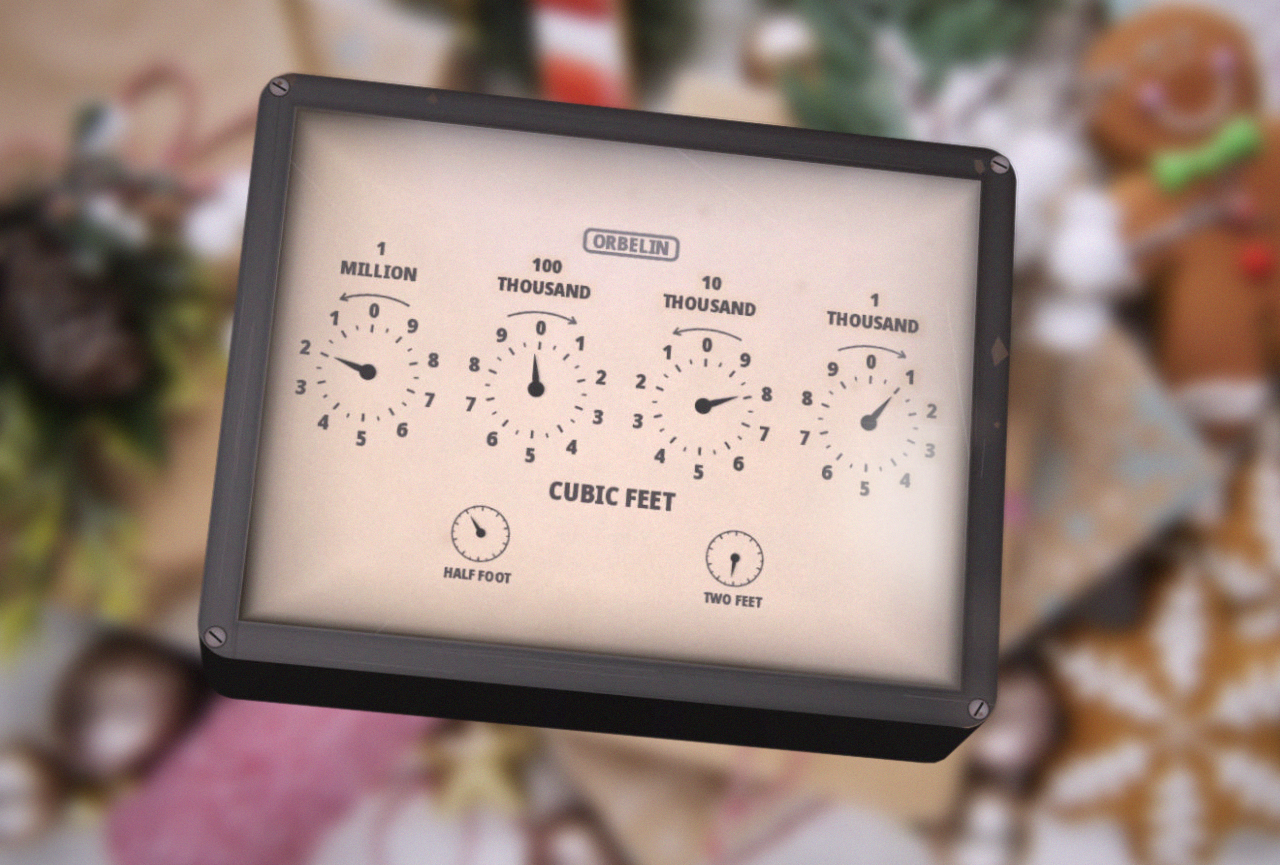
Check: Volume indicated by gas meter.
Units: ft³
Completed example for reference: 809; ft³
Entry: 198100; ft³
